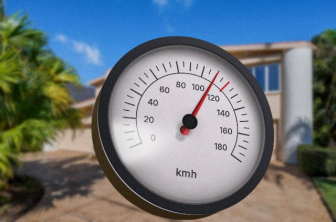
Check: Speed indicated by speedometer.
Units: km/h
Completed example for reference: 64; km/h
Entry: 110; km/h
